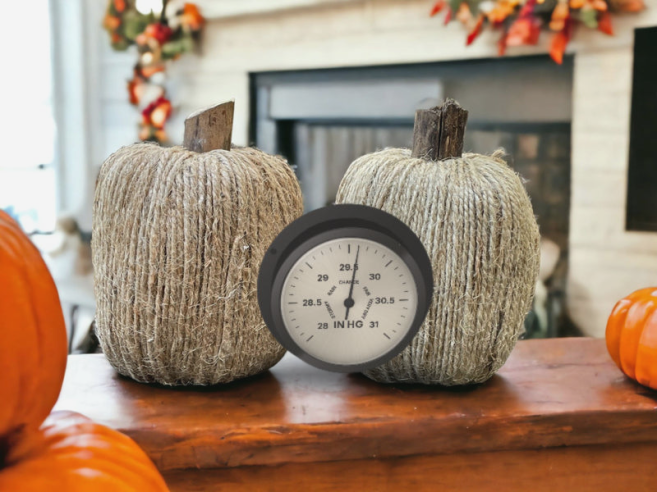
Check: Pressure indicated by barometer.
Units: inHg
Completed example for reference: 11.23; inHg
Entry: 29.6; inHg
